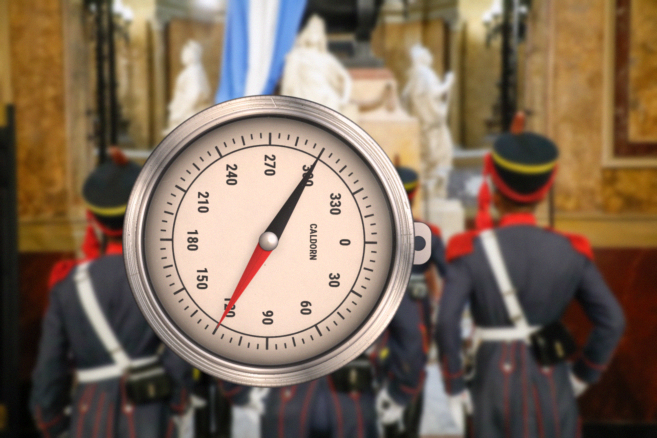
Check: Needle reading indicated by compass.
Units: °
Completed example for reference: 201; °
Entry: 120; °
